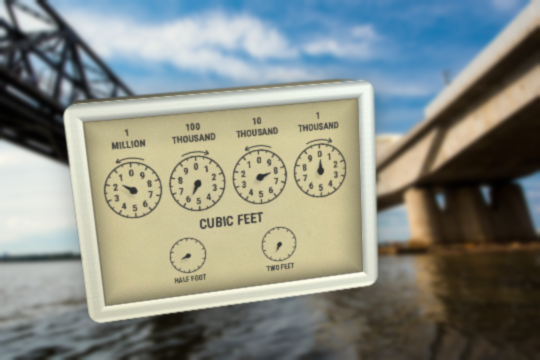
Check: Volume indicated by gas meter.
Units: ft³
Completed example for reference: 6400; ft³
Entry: 158000; ft³
